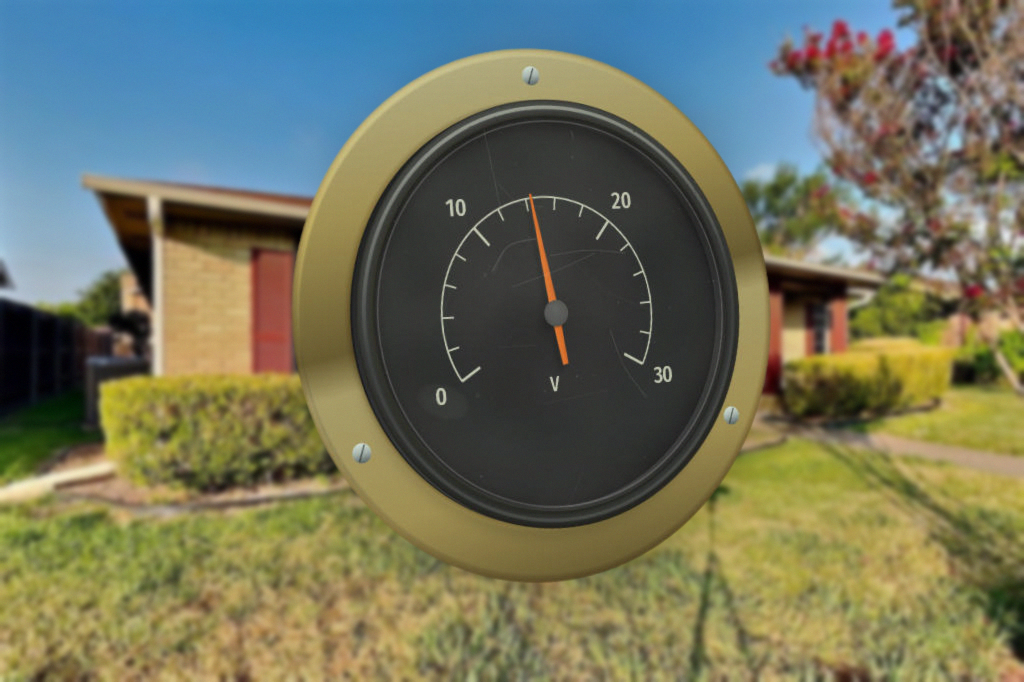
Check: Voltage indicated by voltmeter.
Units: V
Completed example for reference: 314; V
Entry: 14; V
